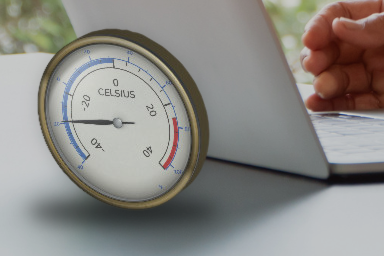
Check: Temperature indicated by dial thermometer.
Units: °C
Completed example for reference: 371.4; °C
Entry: -28; °C
